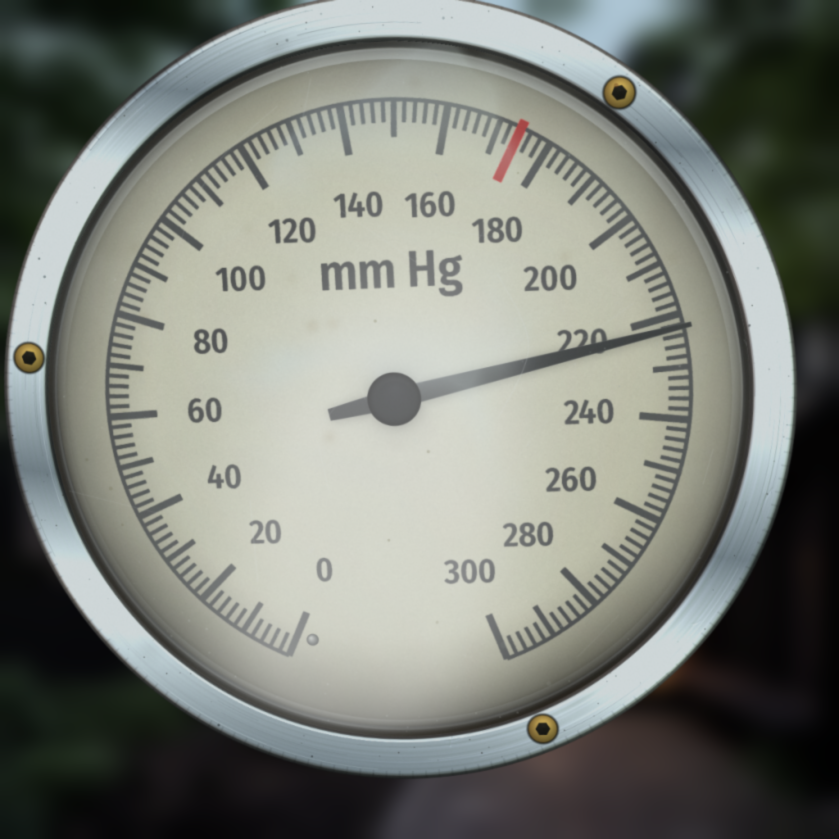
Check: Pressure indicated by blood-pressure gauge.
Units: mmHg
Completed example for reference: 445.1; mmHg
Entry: 222; mmHg
